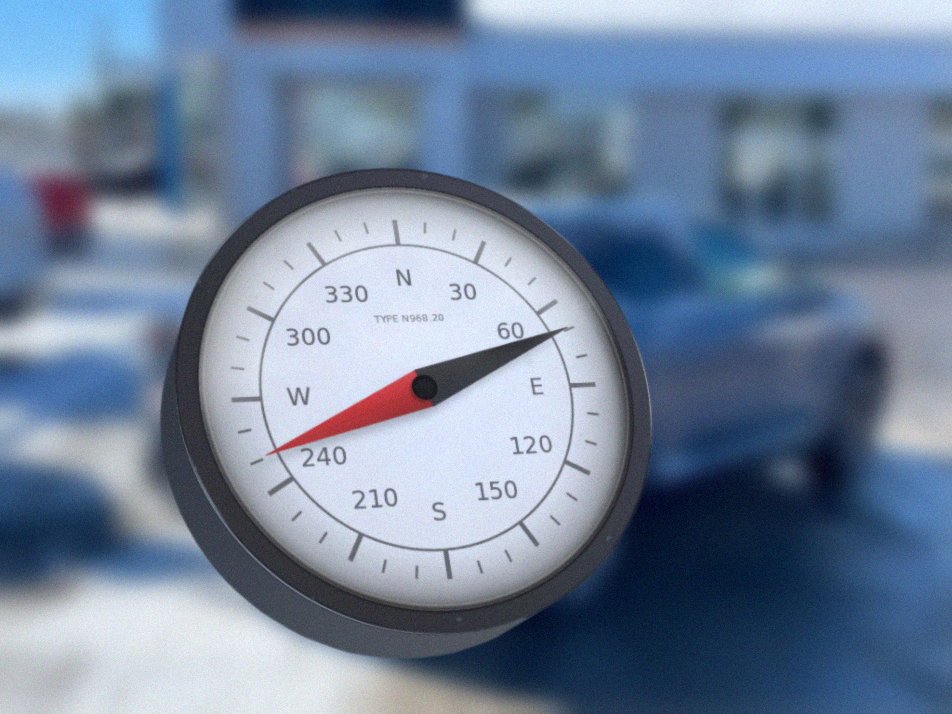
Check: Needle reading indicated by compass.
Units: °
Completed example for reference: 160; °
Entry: 250; °
